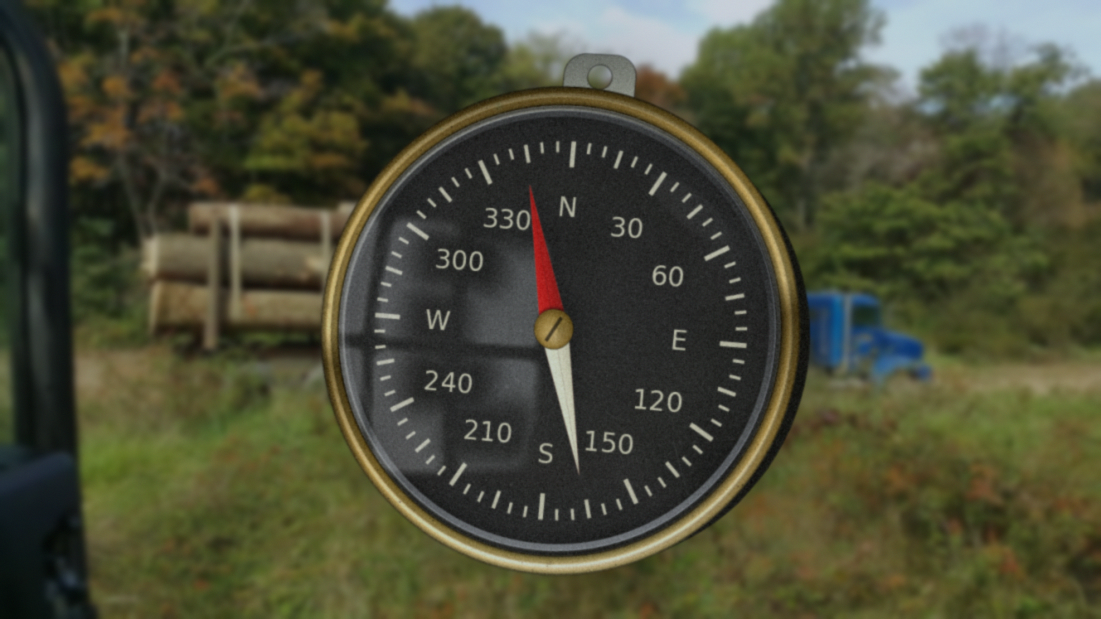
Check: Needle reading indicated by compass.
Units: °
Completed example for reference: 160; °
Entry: 345; °
